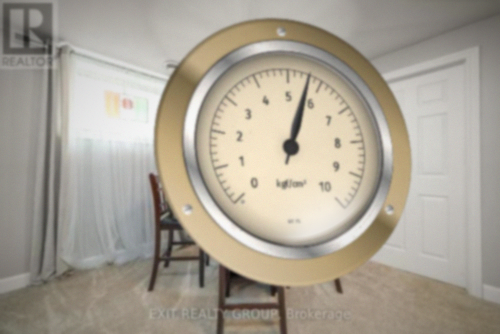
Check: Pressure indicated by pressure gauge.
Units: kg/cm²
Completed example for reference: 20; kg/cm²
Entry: 5.6; kg/cm²
